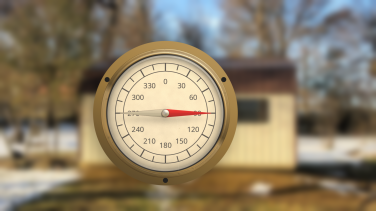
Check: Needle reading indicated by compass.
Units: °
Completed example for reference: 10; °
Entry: 90; °
